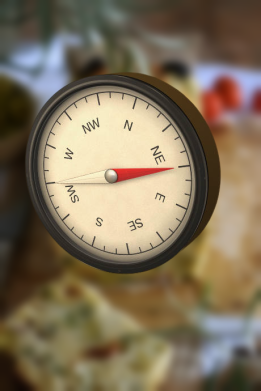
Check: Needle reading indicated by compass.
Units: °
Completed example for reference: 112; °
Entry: 60; °
